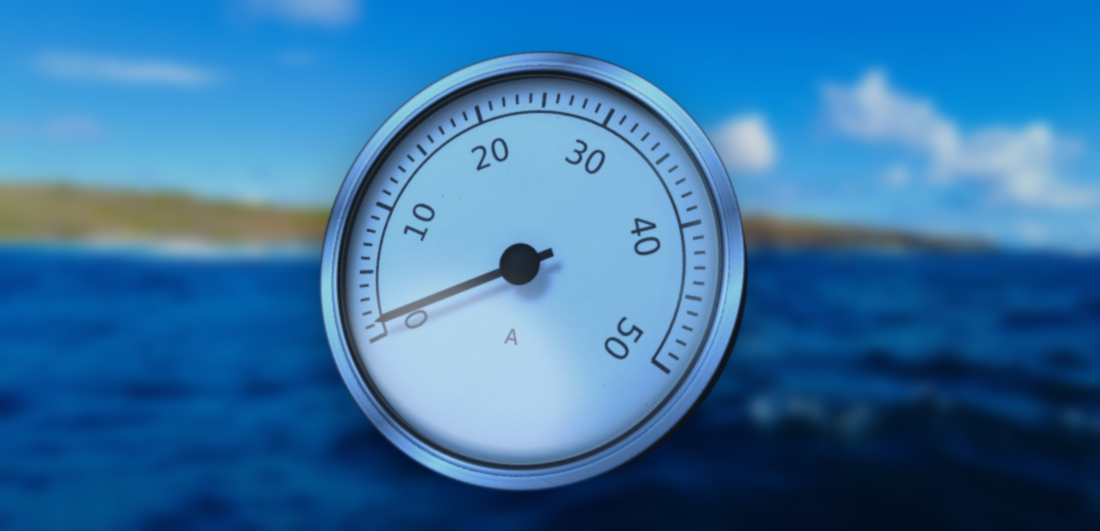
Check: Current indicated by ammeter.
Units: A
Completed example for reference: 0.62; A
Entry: 1; A
